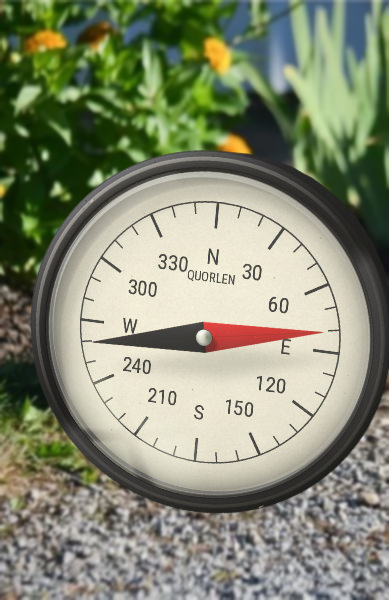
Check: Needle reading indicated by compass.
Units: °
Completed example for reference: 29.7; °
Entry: 80; °
